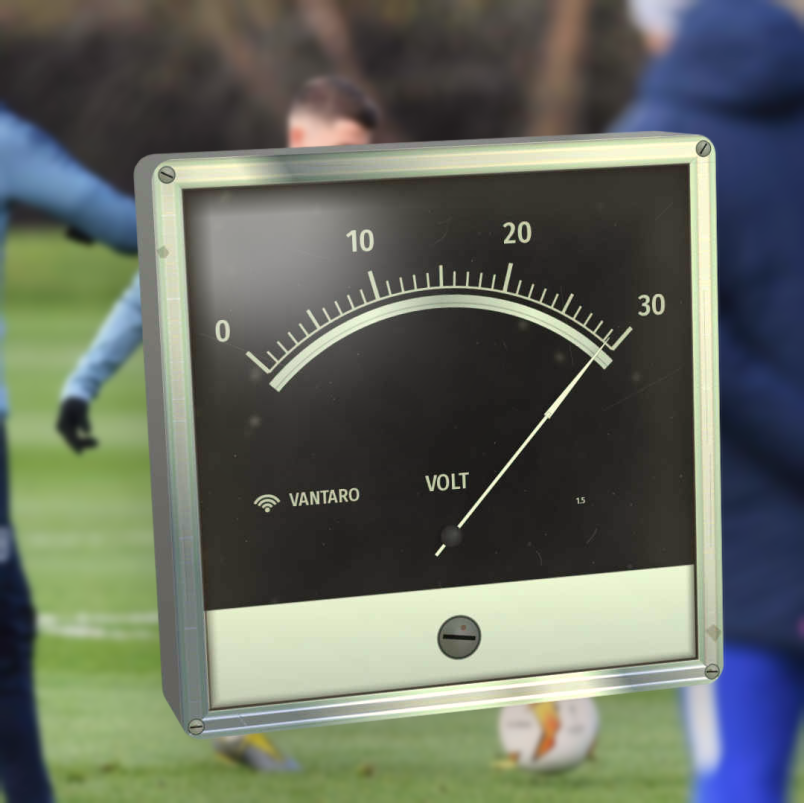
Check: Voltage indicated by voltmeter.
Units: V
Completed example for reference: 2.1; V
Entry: 29; V
